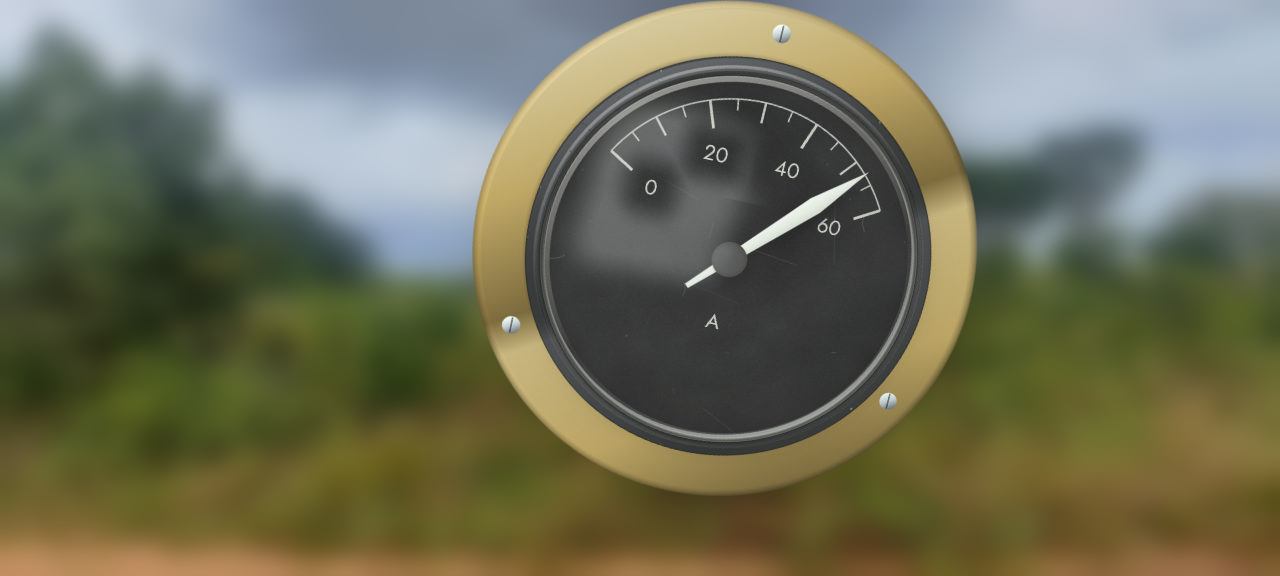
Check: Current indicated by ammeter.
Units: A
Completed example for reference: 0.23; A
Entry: 52.5; A
